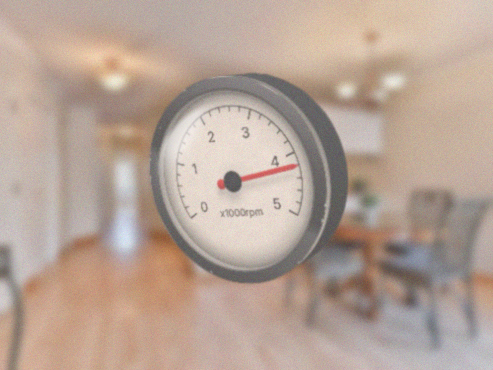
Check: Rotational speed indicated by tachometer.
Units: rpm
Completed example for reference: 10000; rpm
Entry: 4200; rpm
